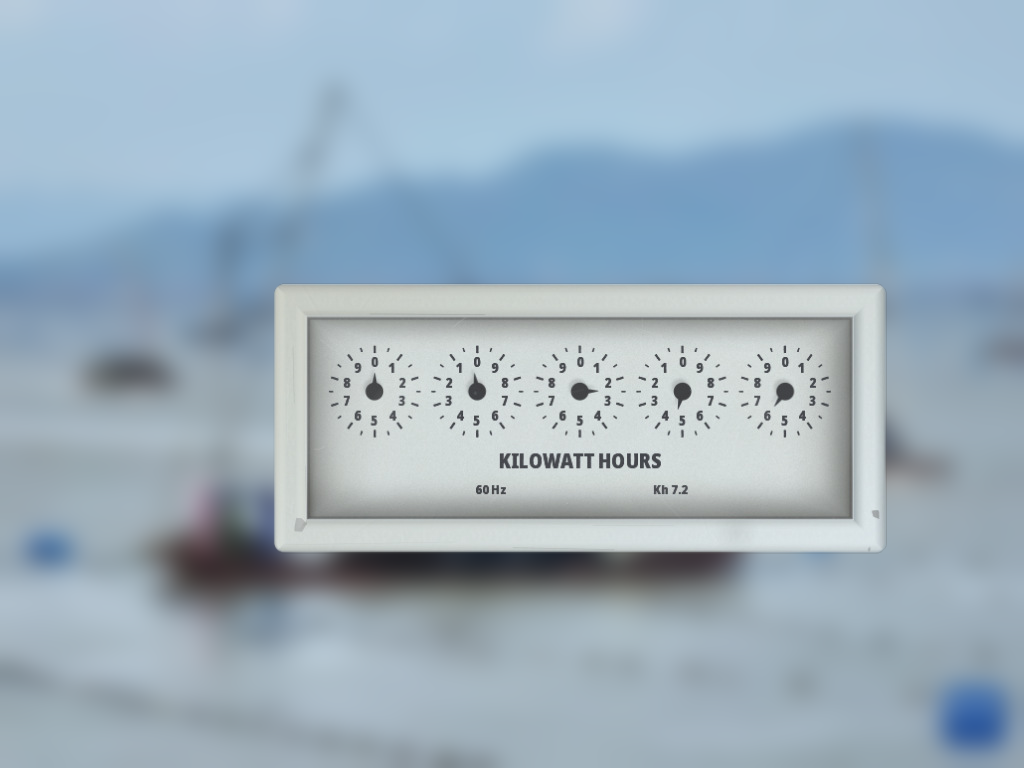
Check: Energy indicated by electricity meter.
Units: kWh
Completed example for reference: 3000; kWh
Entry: 246; kWh
